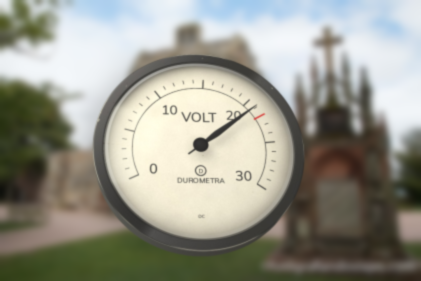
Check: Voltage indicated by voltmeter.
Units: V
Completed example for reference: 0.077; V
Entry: 21; V
